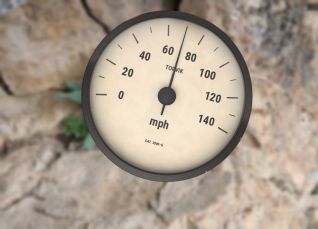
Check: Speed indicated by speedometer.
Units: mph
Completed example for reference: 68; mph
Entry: 70; mph
